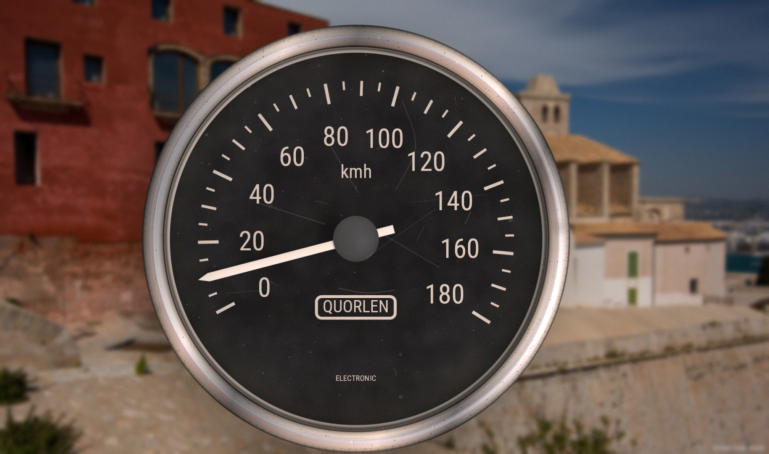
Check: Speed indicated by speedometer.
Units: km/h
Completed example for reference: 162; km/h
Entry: 10; km/h
